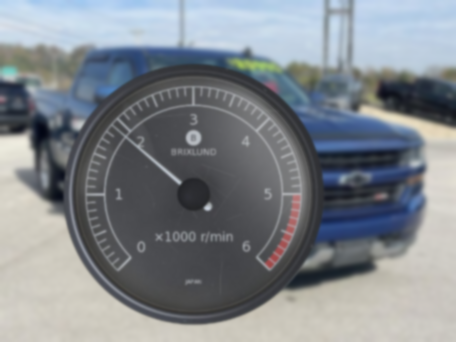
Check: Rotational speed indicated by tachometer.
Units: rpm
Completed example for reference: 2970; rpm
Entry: 1900; rpm
